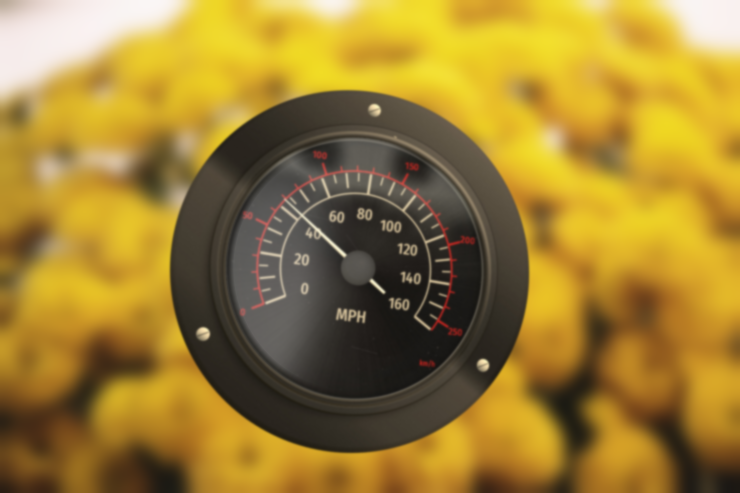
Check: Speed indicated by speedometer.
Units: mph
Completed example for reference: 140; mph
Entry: 42.5; mph
